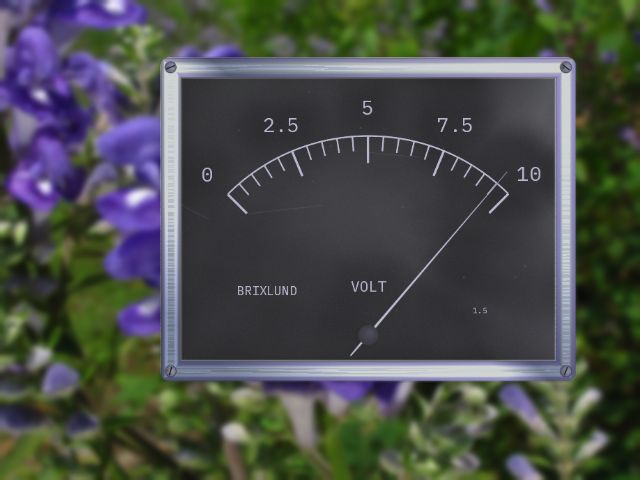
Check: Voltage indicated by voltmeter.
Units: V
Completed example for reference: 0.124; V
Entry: 9.5; V
